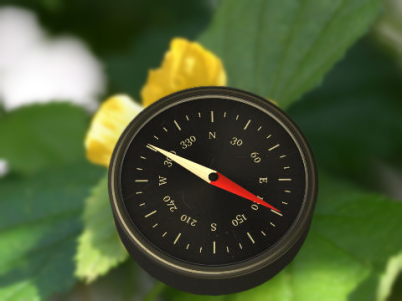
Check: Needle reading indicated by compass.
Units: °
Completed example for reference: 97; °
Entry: 120; °
